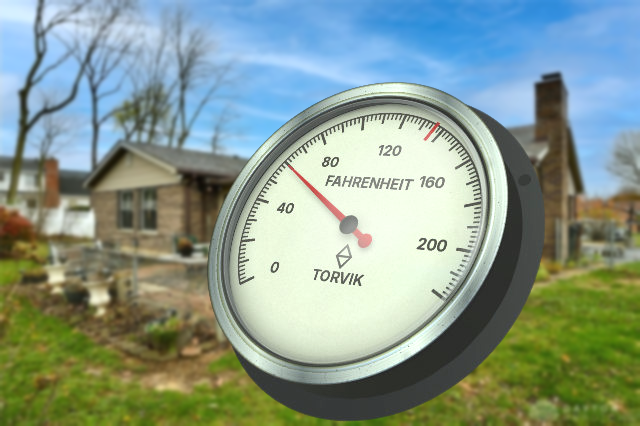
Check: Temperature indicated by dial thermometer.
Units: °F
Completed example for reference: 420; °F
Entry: 60; °F
